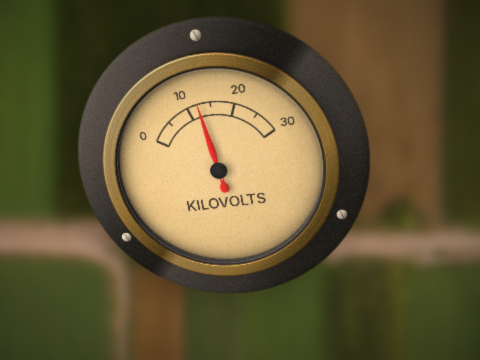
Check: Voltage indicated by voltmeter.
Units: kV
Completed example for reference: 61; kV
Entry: 12.5; kV
